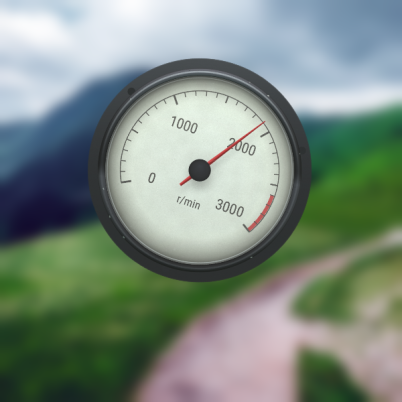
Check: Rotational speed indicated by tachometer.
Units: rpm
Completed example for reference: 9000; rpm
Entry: 1900; rpm
